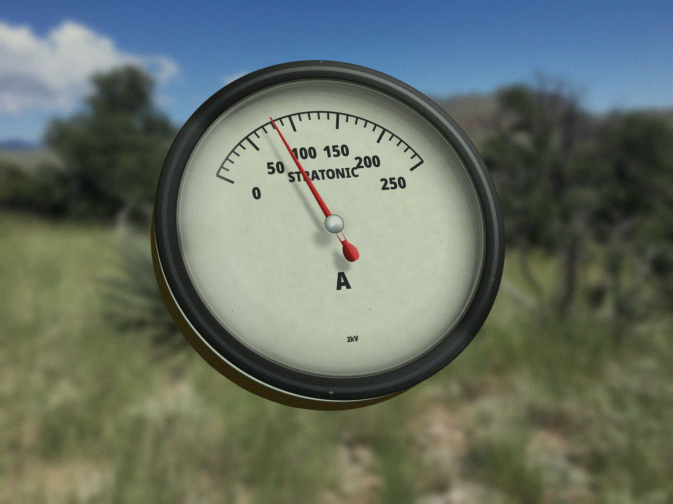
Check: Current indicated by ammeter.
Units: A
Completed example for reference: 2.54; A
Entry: 80; A
